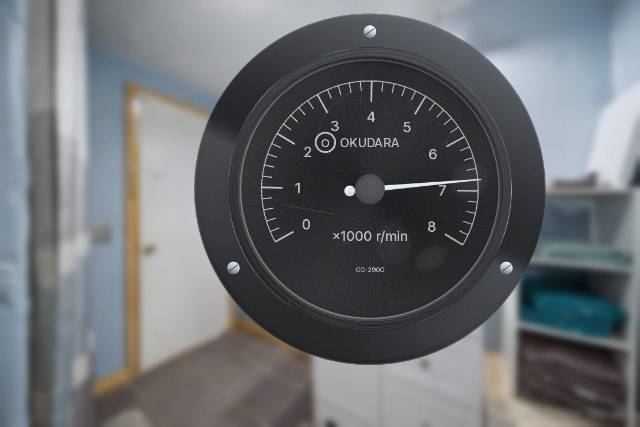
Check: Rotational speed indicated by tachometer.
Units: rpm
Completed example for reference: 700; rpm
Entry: 6800; rpm
